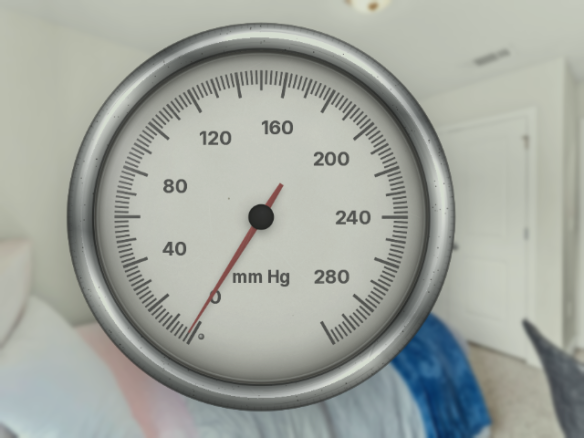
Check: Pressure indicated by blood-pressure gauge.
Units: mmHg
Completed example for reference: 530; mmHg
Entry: 2; mmHg
